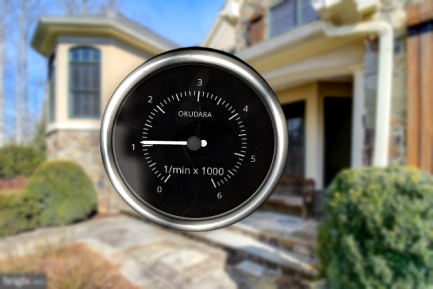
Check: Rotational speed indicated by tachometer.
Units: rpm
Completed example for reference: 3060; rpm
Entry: 1100; rpm
